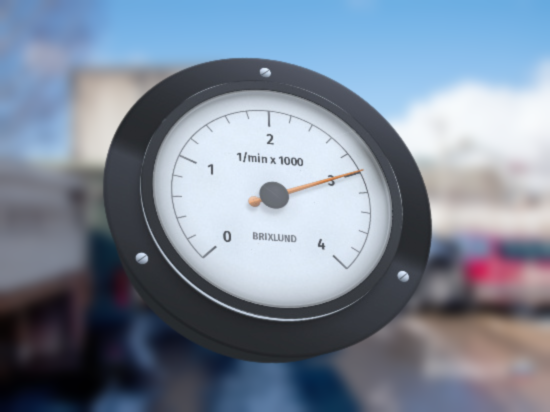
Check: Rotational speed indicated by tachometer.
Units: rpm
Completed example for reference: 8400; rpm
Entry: 3000; rpm
